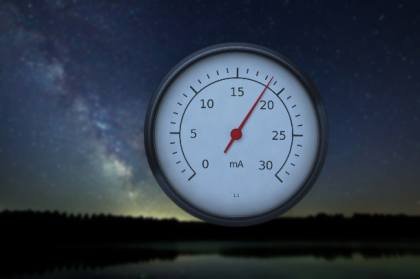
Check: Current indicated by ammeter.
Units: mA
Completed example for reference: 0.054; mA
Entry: 18.5; mA
